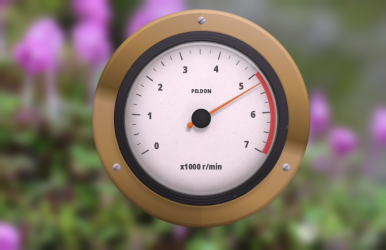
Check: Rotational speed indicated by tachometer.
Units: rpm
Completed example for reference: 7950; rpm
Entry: 5250; rpm
